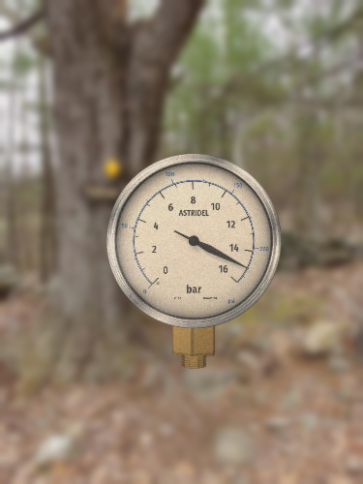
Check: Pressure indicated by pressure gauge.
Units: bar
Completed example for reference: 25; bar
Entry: 15; bar
